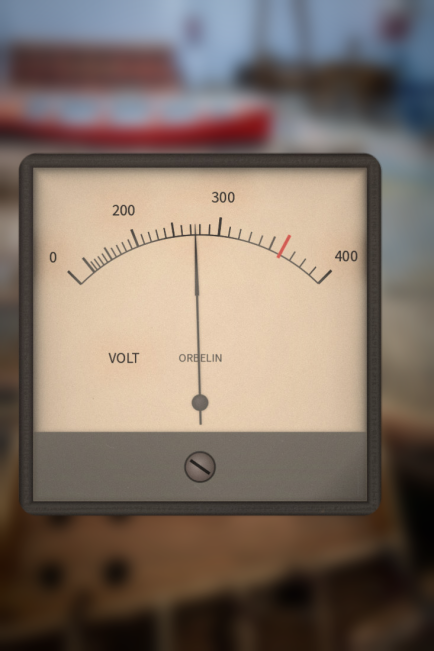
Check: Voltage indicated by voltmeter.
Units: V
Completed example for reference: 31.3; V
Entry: 275; V
